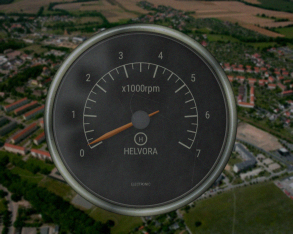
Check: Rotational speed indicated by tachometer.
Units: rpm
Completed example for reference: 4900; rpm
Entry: 125; rpm
